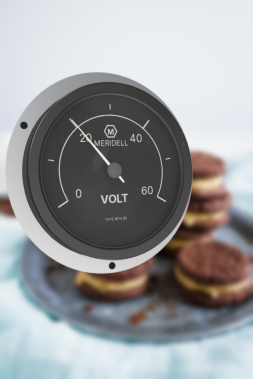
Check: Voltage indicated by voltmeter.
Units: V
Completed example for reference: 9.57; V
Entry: 20; V
